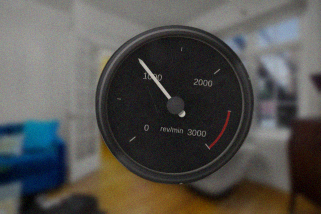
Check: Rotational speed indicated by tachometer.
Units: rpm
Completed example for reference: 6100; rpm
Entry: 1000; rpm
